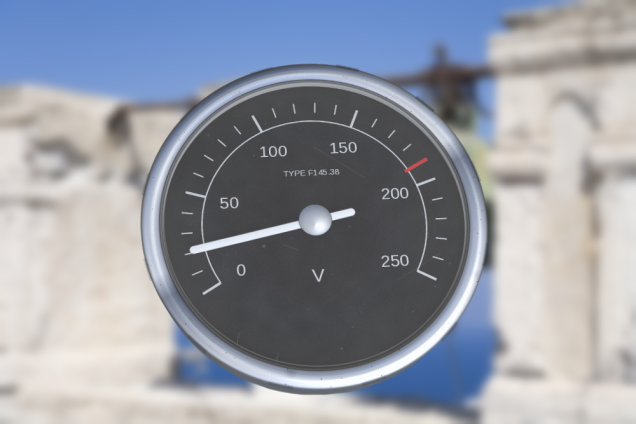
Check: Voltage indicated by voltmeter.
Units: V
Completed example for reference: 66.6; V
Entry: 20; V
